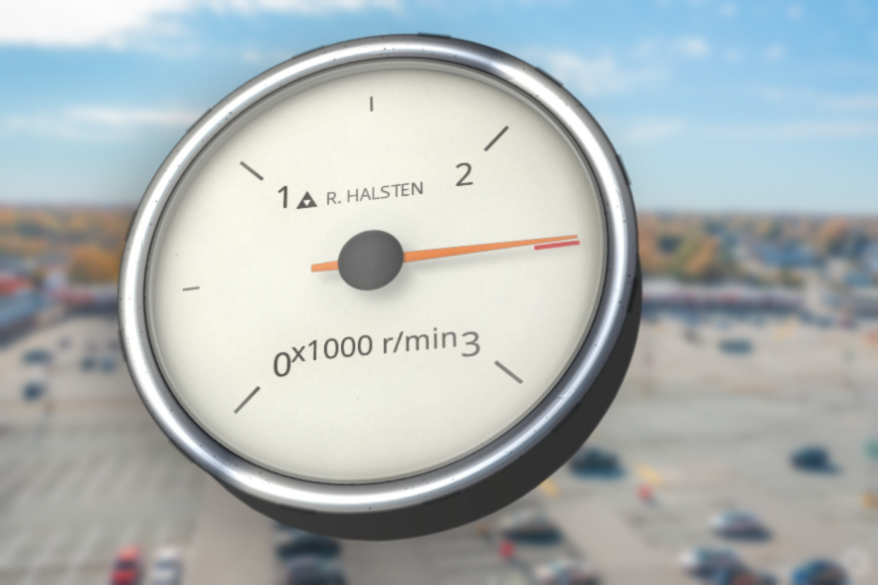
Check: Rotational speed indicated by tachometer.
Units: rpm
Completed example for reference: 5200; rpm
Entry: 2500; rpm
